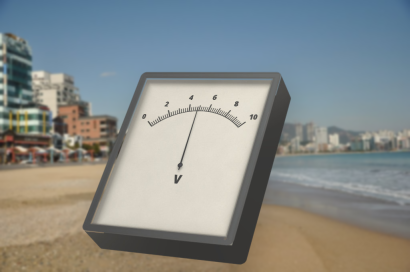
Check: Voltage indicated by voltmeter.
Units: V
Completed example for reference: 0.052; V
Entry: 5; V
